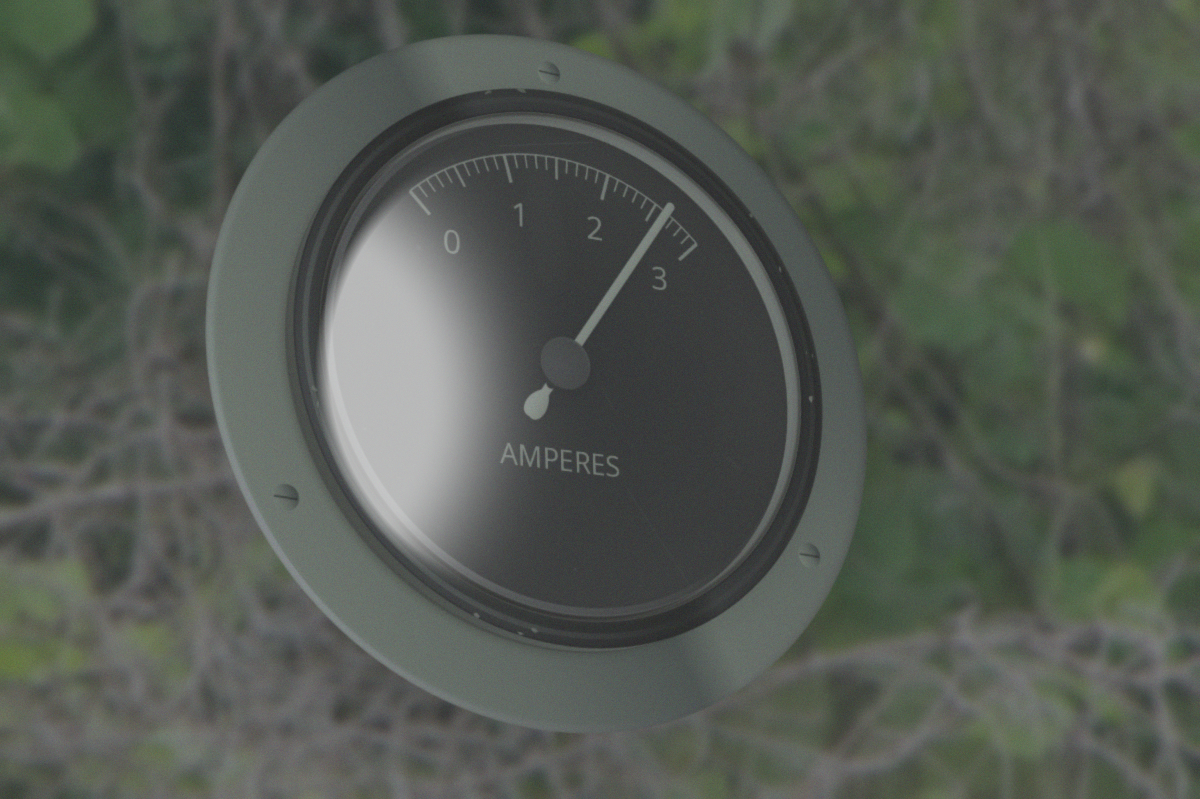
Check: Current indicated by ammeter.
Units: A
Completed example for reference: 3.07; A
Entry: 2.6; A
